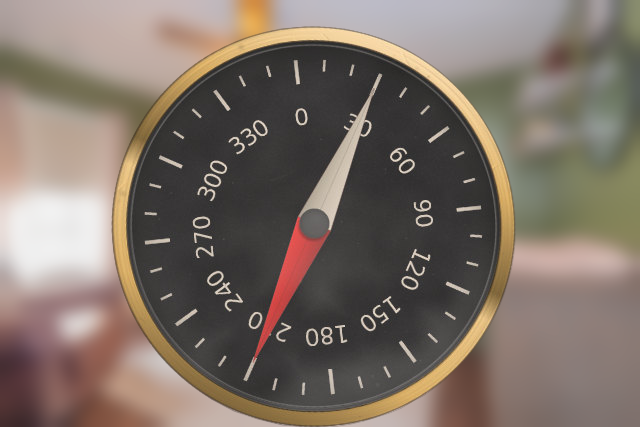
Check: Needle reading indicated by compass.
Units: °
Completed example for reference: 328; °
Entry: 210; °
